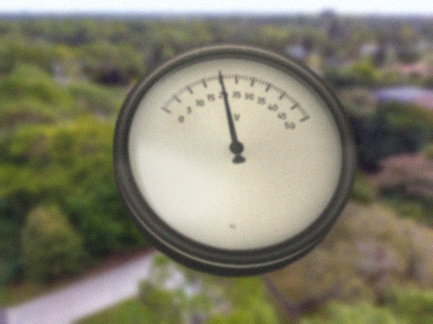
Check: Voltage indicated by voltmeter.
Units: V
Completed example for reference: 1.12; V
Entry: 20; V
